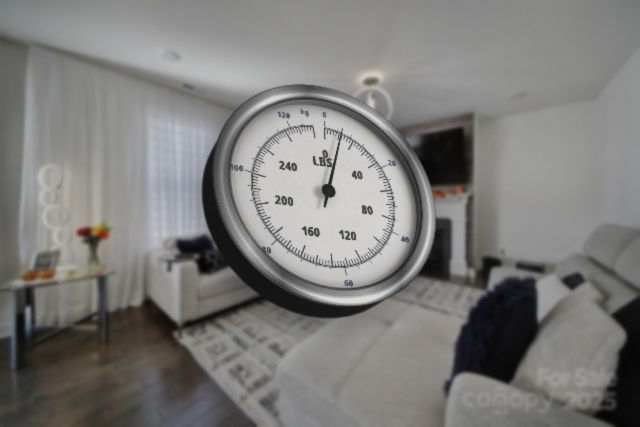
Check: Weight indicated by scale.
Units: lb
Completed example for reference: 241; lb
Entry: 10; lb
